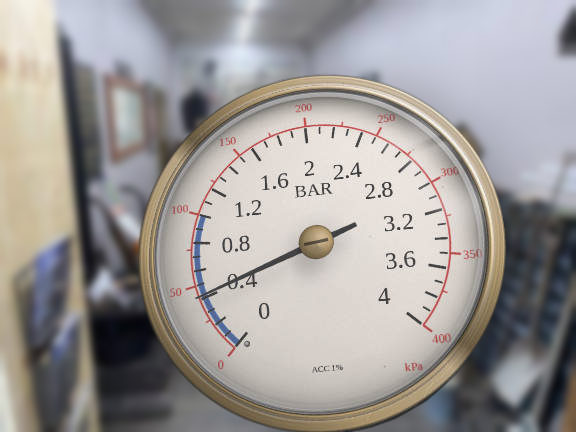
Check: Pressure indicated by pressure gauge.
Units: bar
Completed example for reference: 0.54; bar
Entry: 0.4; bar
